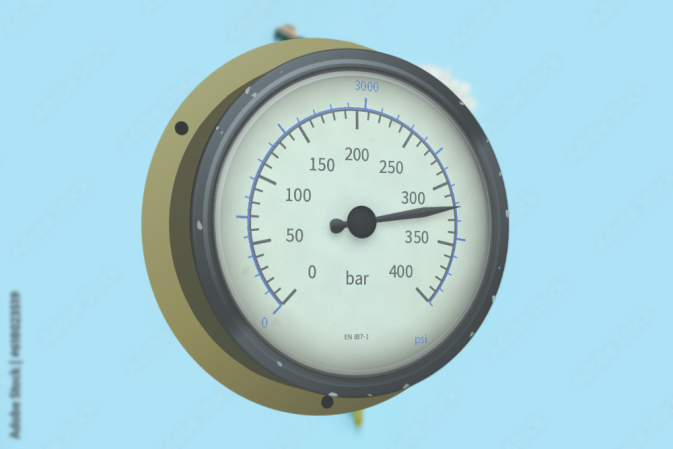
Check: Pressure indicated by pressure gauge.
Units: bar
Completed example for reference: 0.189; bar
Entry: 320; bar
